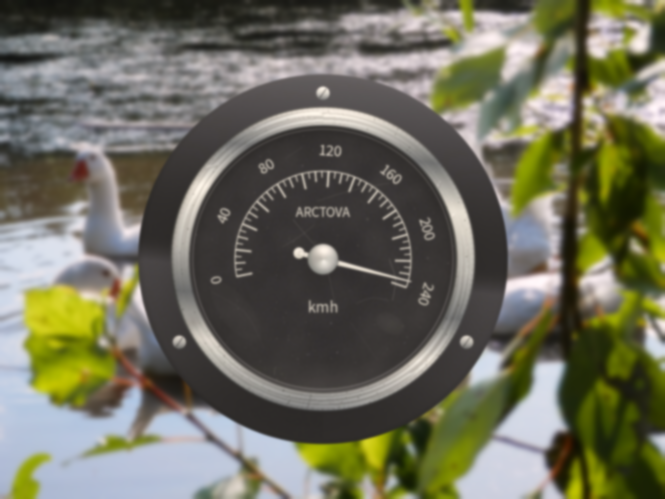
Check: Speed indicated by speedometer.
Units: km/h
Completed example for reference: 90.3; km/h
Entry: 235; km/h
